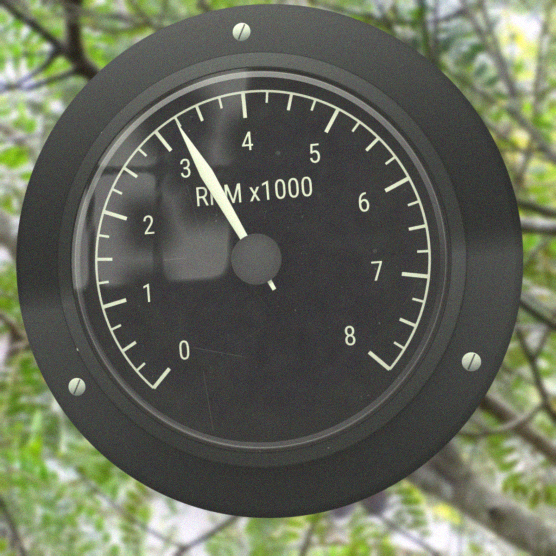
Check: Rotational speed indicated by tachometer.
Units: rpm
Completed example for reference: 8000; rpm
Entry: 3250; rpm
